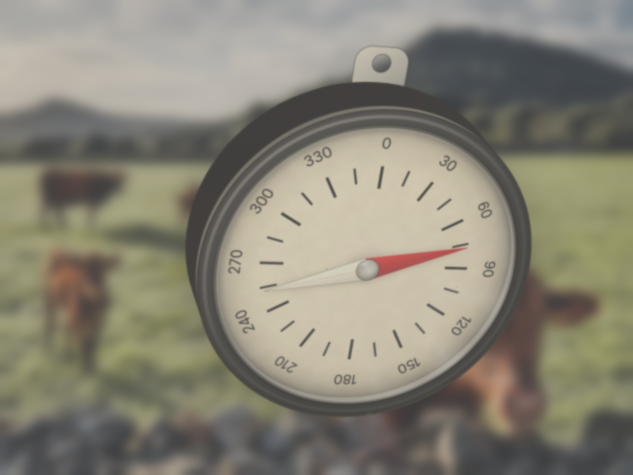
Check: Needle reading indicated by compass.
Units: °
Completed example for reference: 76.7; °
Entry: 75; °
